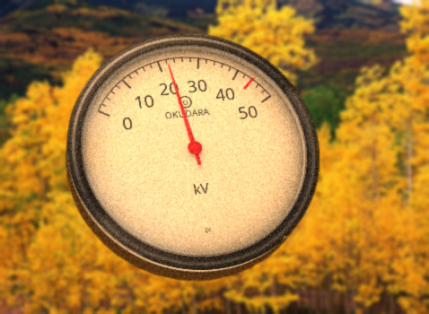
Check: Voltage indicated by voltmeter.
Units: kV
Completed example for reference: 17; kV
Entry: 22; kV
